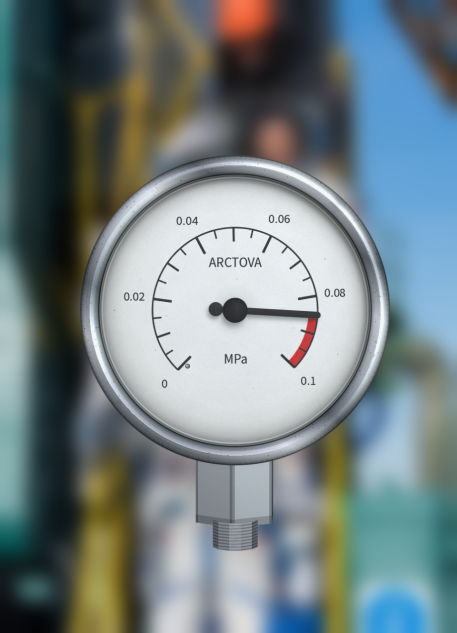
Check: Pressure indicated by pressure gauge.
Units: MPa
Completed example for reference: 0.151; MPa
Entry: 0.085; MPa
